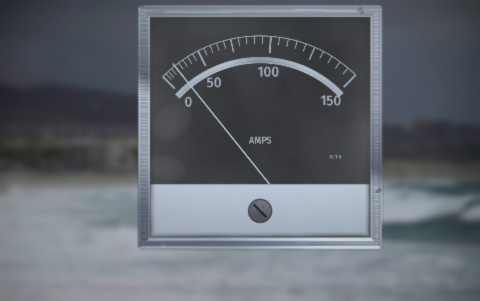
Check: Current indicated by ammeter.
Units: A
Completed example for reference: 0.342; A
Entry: 25; A
